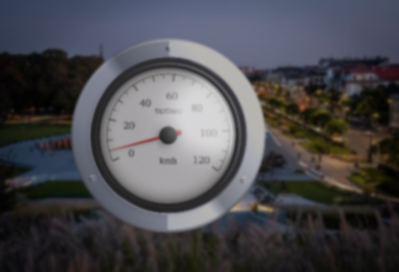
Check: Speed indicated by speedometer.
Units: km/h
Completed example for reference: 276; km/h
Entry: 5; km/h
